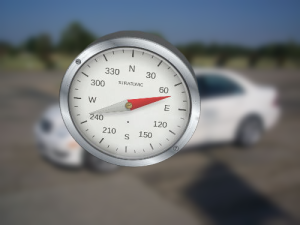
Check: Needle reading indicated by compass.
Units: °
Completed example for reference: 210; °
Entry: 70; °
